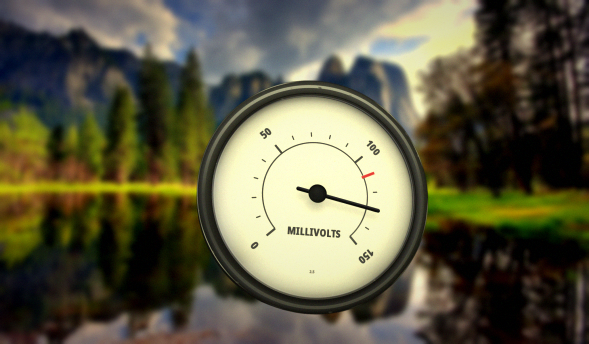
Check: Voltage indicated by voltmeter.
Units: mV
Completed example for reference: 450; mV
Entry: 130; mV
